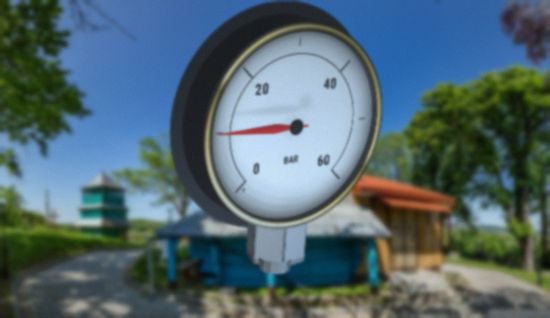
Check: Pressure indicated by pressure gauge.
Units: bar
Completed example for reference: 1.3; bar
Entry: 10; bar
